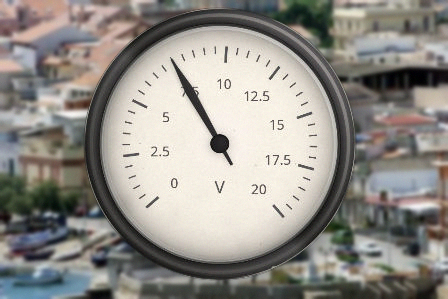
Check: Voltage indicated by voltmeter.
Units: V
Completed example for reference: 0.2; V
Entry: 7.5; V
